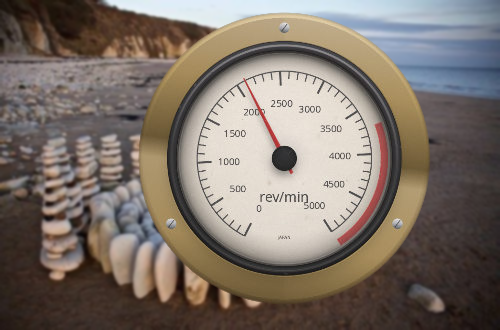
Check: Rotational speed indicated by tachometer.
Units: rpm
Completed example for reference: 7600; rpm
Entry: 2100; rpm
